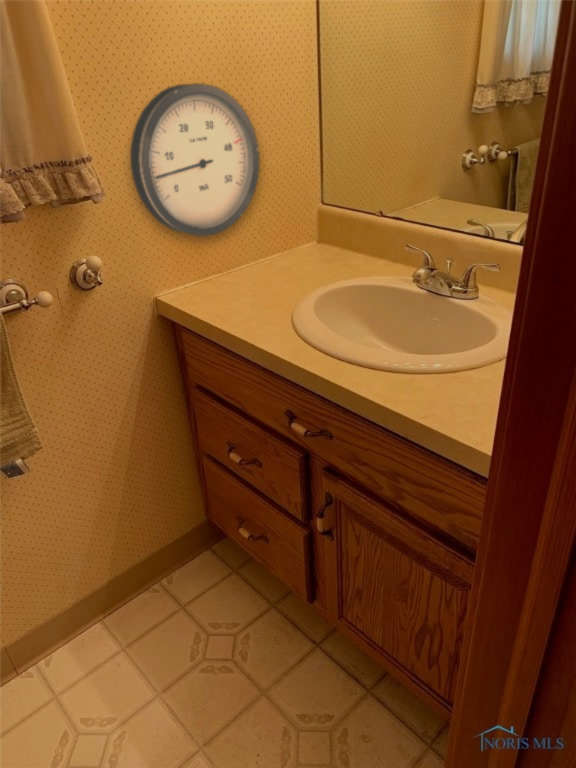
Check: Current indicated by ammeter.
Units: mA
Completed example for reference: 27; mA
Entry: 5; mA
